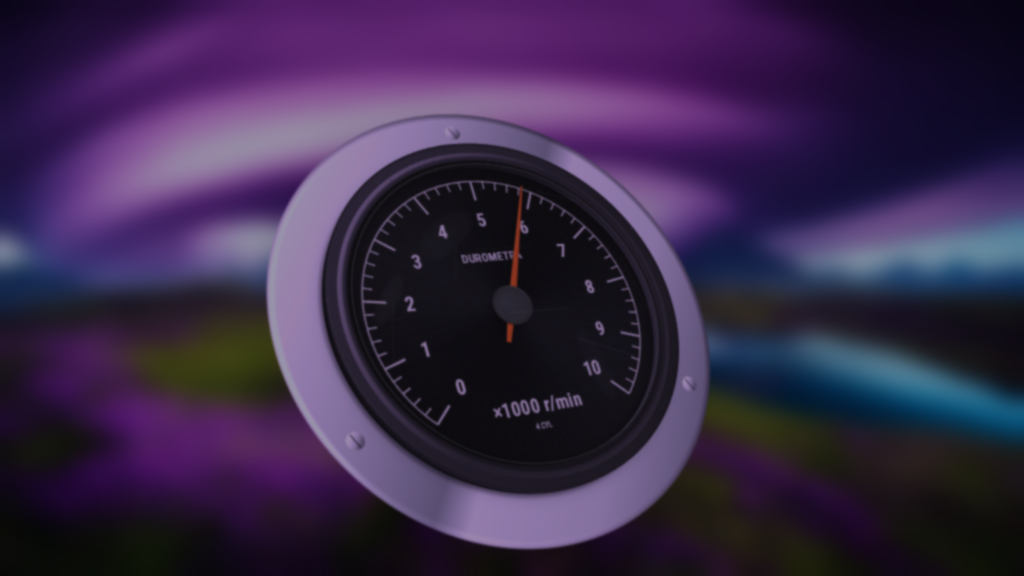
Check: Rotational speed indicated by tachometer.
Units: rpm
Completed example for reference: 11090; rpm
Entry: 5800; rpm
